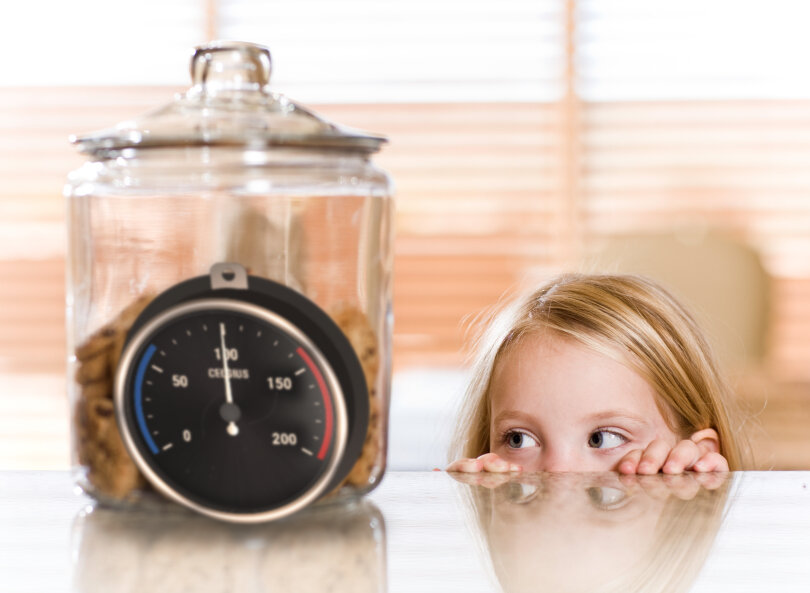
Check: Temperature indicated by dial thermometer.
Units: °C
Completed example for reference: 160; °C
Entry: 100; °C
